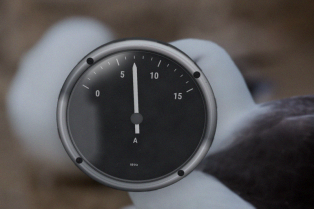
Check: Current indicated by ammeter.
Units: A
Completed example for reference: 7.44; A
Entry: 7; A
